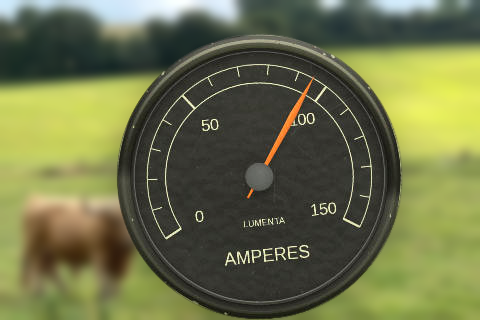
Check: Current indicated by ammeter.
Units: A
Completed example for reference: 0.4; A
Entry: 95; A
